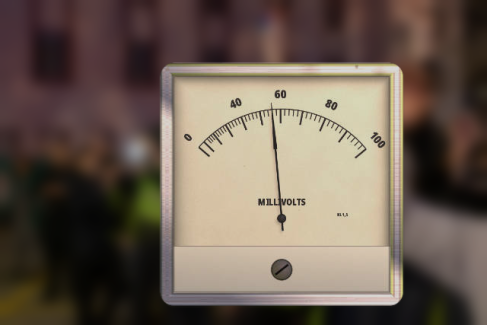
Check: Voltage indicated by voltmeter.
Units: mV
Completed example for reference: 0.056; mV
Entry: 56; mV
